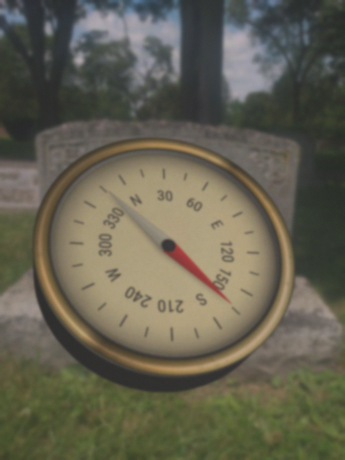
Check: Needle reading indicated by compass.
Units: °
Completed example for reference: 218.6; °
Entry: 165; °
